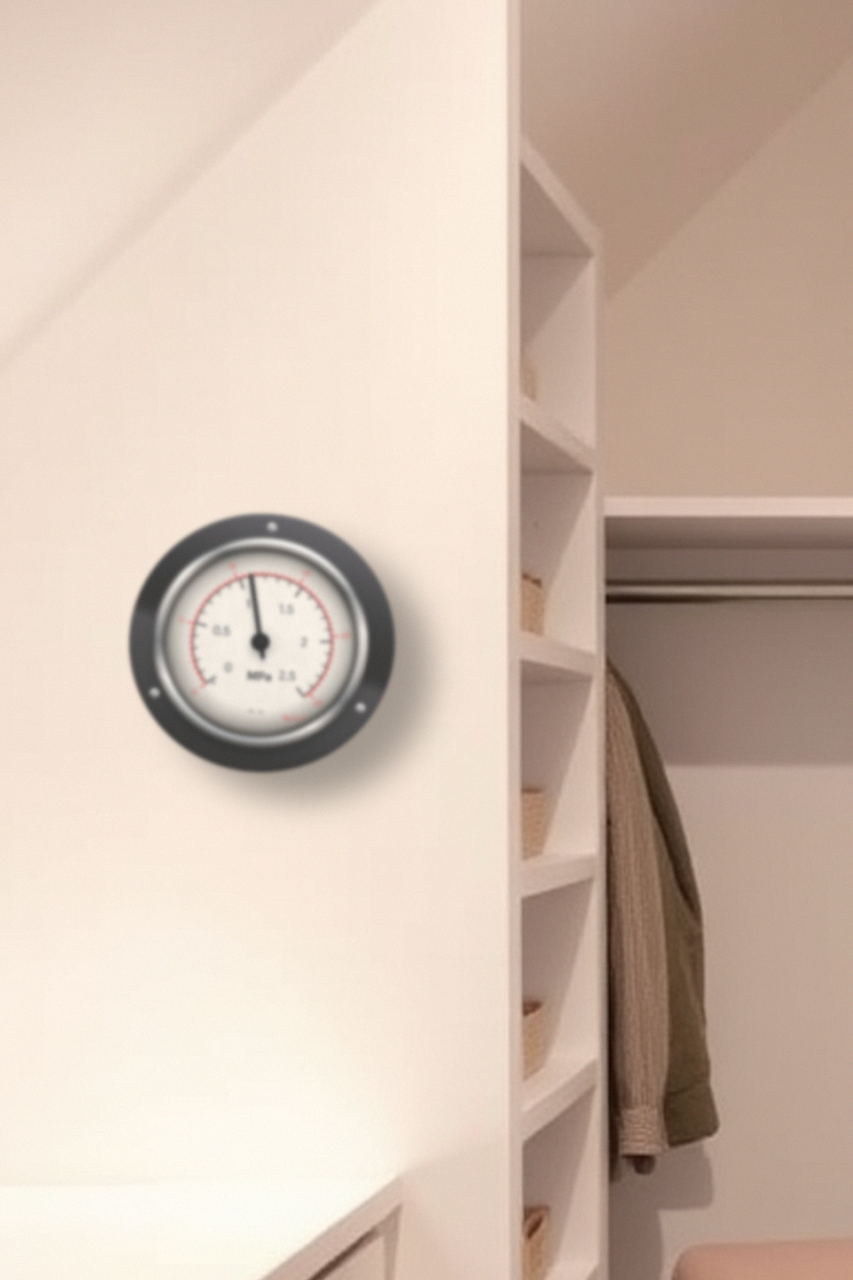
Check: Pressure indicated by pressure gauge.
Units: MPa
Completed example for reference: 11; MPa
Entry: 1.1; MPa
